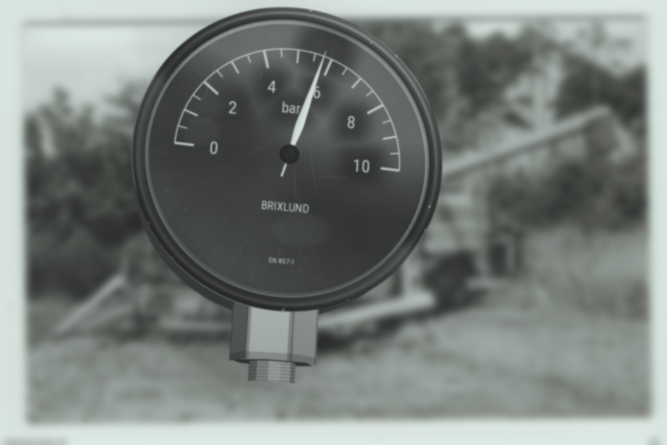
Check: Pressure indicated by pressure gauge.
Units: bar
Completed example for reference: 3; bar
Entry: 5.75; bar
